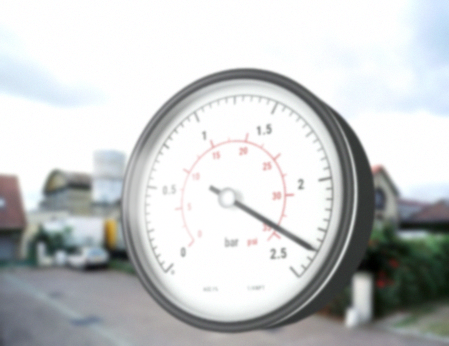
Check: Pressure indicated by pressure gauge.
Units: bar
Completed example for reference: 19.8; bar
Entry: 2.35; bar
